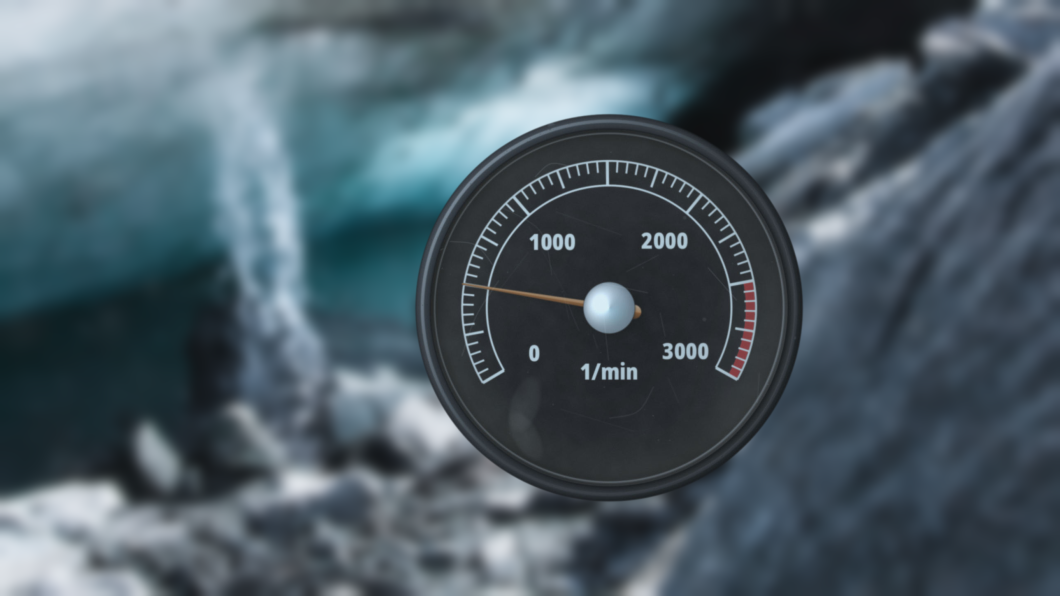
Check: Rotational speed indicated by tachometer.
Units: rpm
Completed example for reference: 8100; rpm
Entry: 500; rpm
